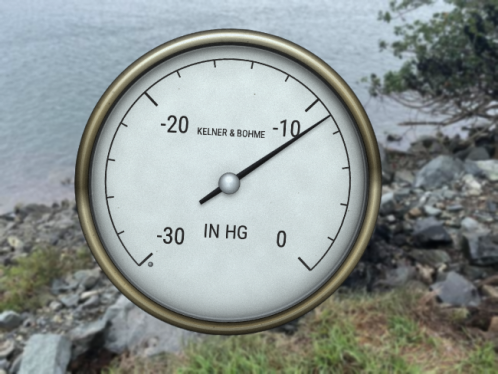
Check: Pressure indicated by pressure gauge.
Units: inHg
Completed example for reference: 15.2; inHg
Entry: -9; inHg
